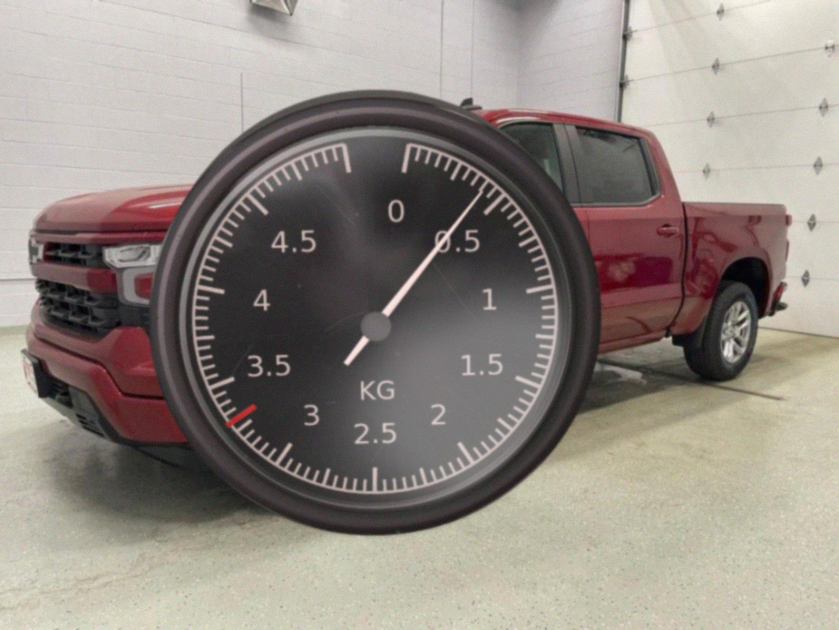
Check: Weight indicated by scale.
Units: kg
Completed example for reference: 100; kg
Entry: 0.4; kg
